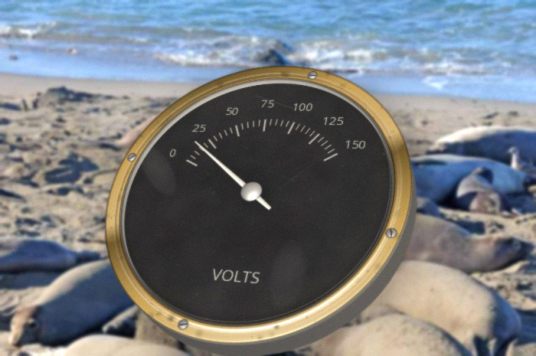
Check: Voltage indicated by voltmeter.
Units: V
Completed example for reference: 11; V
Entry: 15; V
